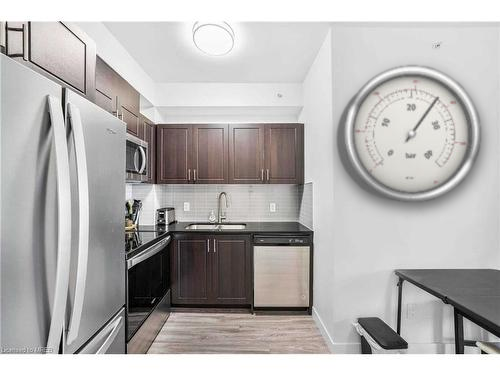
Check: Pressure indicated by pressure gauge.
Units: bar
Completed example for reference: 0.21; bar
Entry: 25; bar
